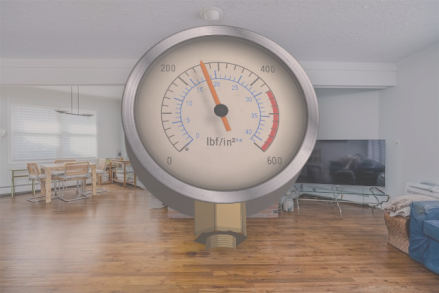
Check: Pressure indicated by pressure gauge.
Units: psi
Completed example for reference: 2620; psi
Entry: 260; psi
